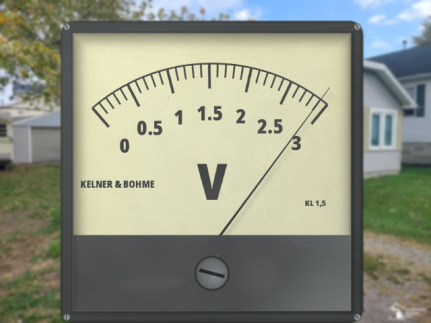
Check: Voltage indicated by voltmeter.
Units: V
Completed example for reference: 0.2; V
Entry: 2.9; V
